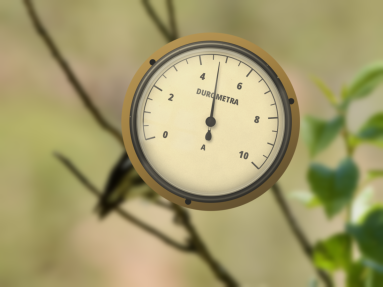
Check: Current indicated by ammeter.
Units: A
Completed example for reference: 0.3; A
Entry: 4.75; A
